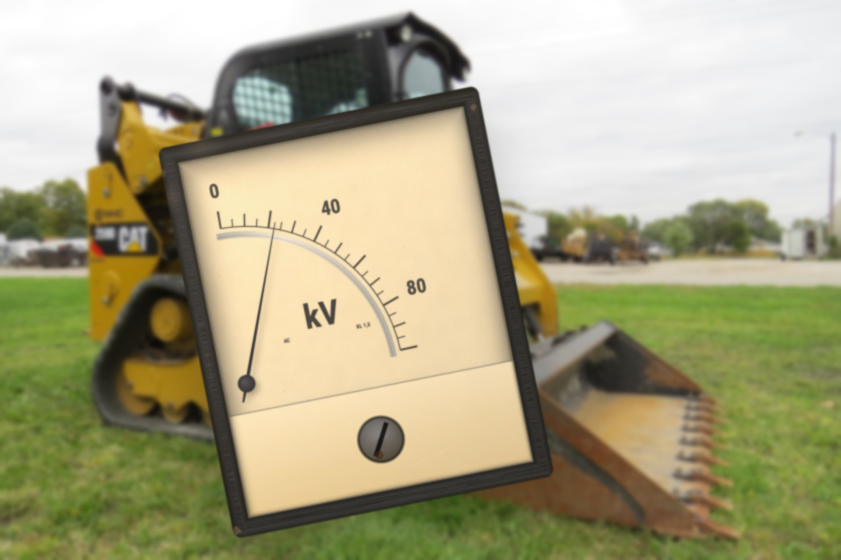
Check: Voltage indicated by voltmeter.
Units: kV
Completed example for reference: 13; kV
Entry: 22.5; kV
